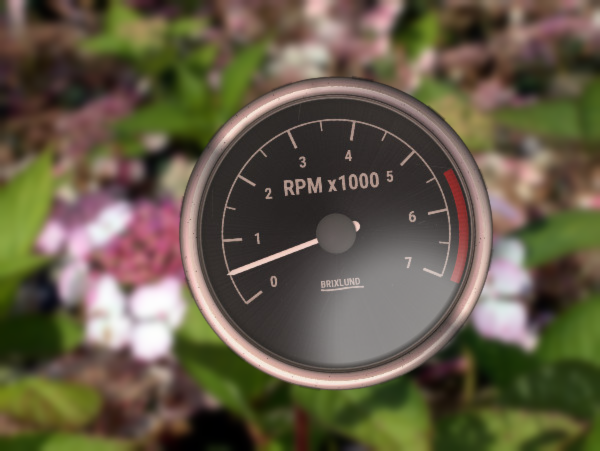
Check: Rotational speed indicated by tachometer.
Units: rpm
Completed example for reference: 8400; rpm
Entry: 500; rpm
